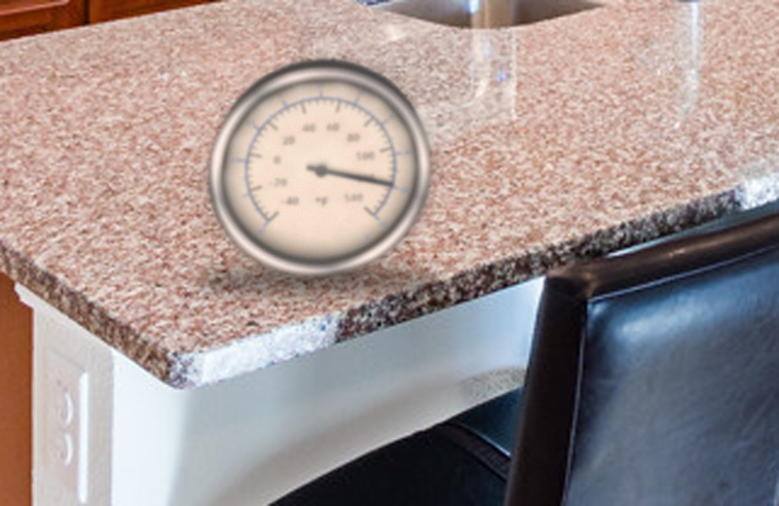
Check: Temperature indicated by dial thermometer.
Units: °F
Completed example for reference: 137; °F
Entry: 120; °F
